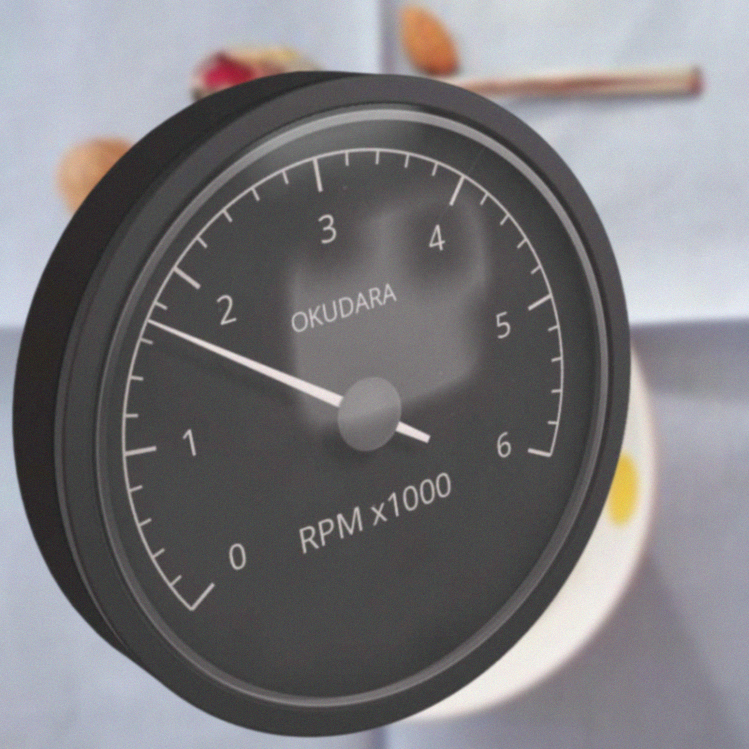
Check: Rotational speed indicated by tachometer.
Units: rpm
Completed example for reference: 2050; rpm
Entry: 1700; rpm
